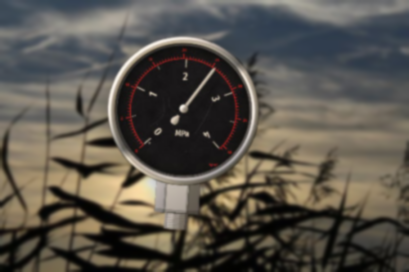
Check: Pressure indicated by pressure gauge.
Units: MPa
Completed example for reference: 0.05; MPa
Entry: 2.5; MPa
